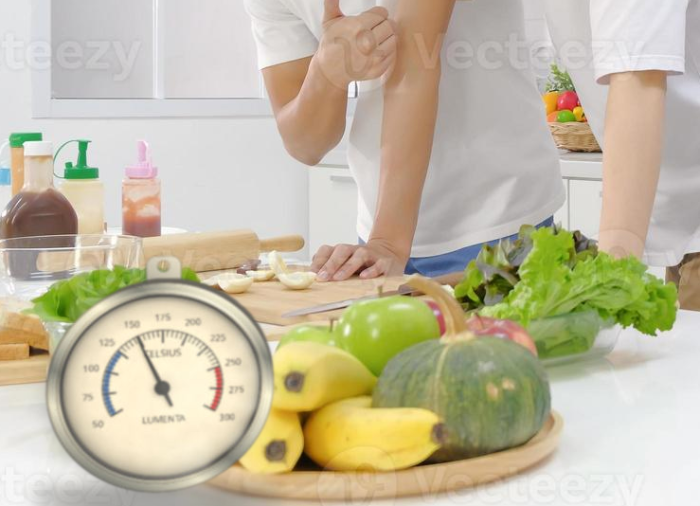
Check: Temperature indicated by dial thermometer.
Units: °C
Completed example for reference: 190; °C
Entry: 150; °C
